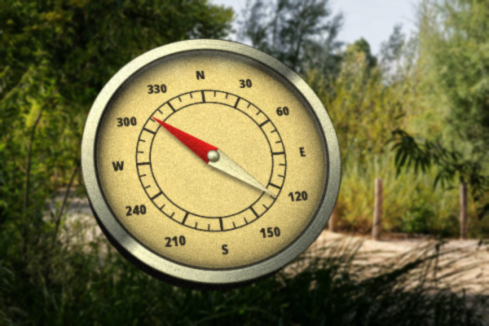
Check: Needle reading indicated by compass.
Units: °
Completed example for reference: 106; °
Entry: 310; °
